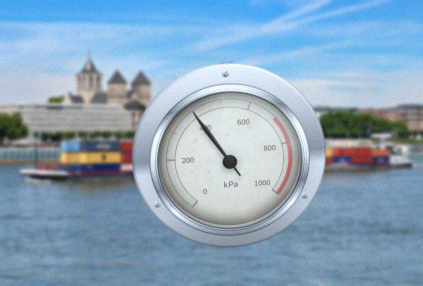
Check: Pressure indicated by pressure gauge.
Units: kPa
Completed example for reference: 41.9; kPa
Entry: 400; kPa
